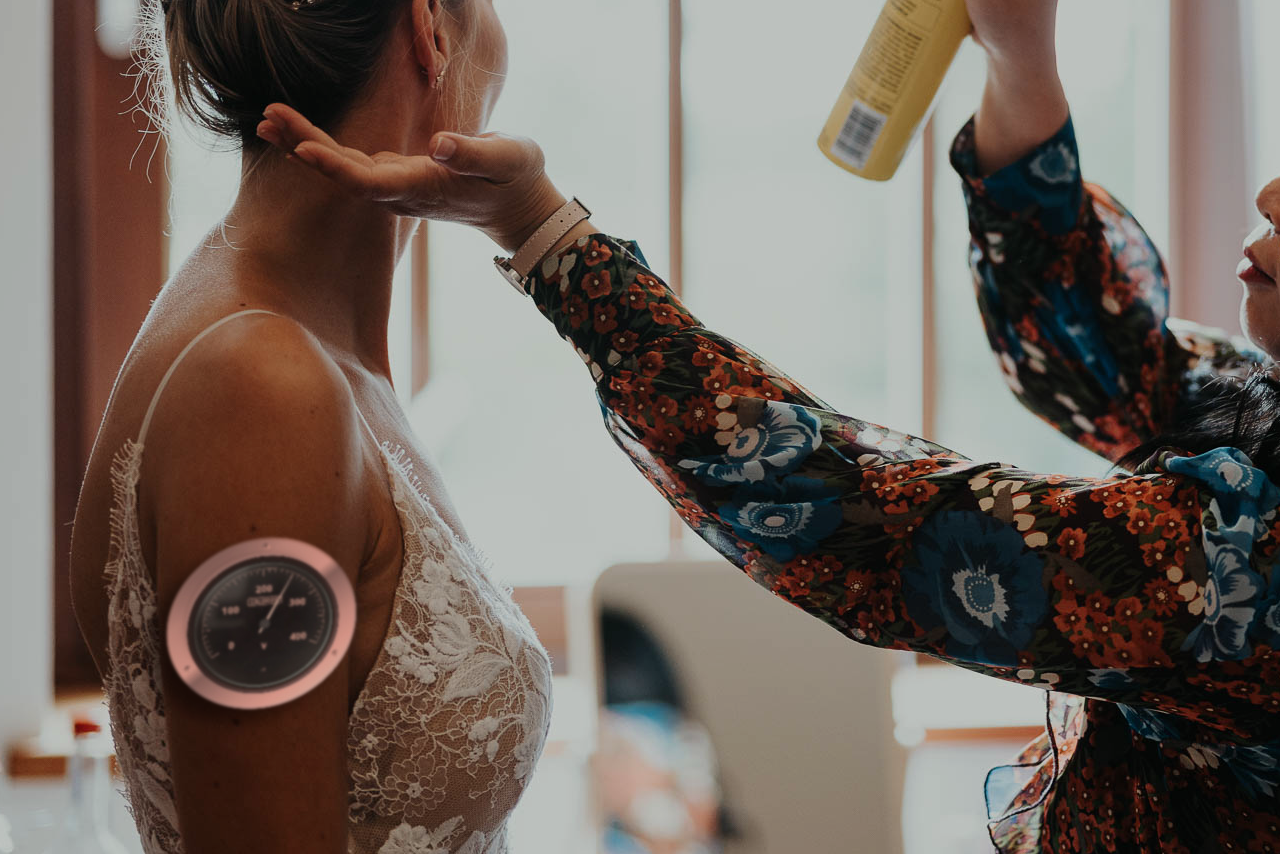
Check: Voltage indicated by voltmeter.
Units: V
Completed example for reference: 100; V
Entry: 250; V
